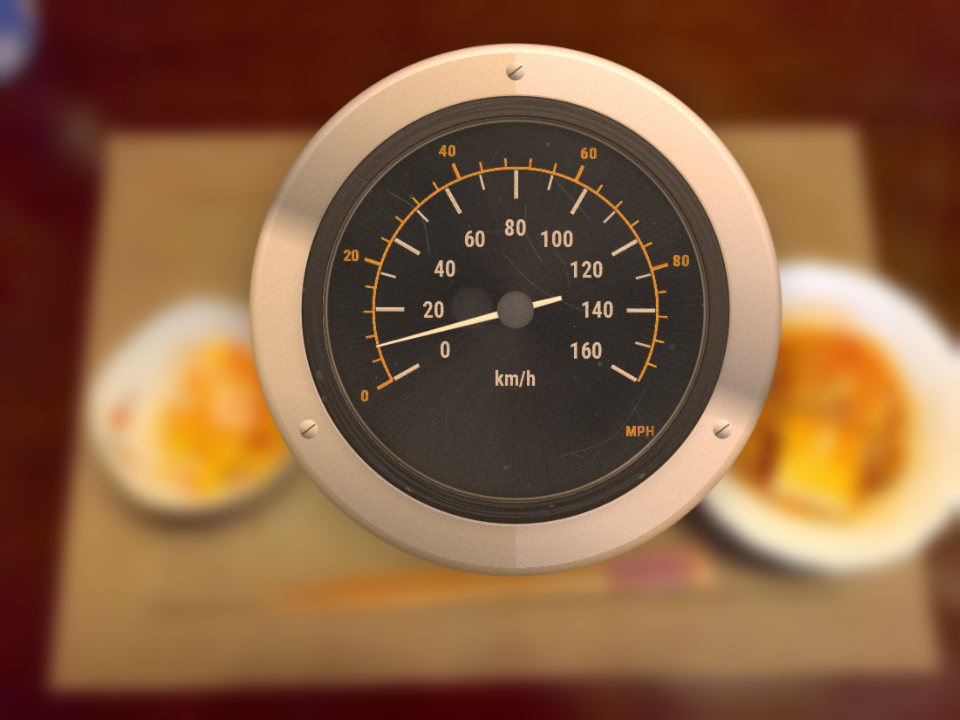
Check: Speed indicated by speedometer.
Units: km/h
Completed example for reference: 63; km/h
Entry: 10; km/h
